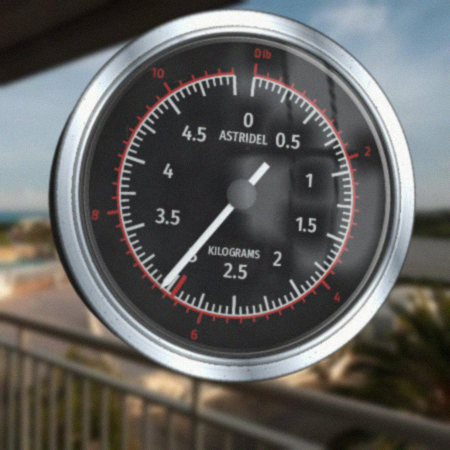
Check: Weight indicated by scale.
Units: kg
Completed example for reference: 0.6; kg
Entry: 3.05; kg
